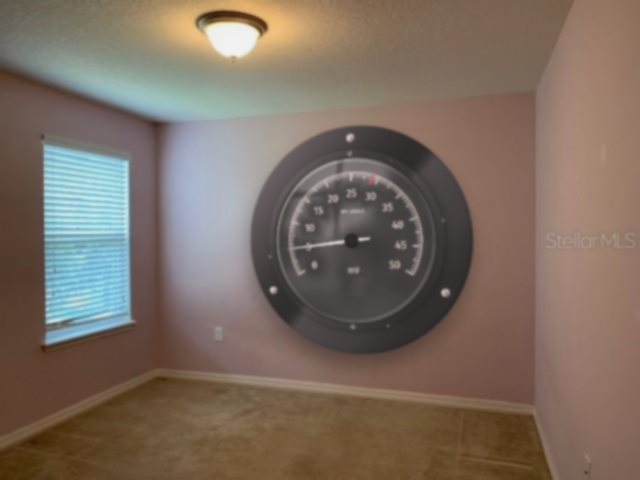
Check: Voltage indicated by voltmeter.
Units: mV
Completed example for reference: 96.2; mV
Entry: 5; mV
